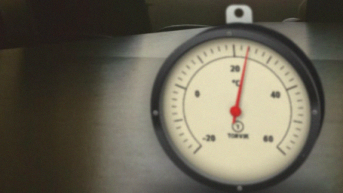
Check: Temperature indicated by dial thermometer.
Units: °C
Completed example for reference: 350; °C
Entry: 24; °C
